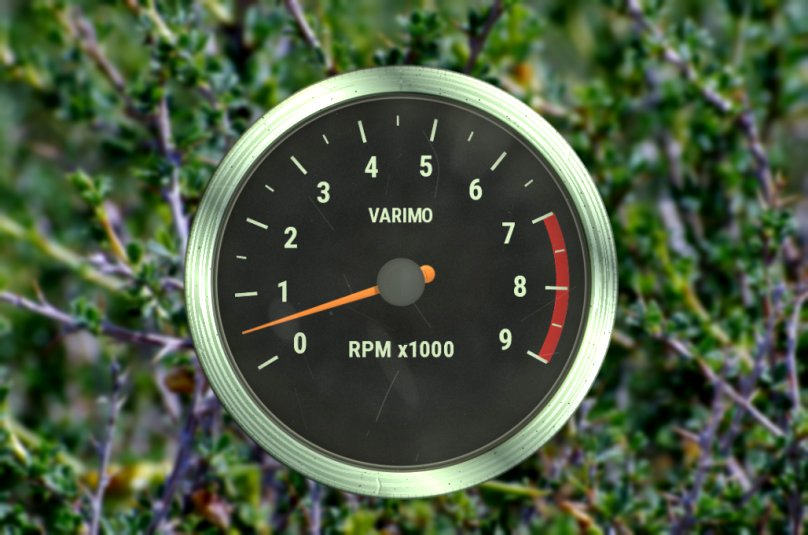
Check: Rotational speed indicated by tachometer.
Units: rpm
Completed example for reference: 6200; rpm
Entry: 500; rpm
